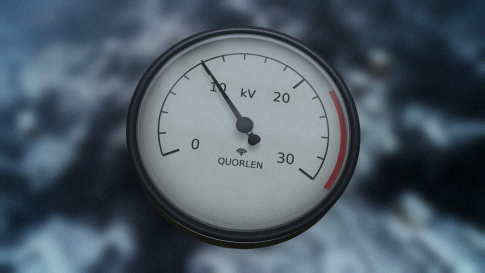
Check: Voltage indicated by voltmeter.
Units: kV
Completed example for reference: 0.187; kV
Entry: 10; kV
